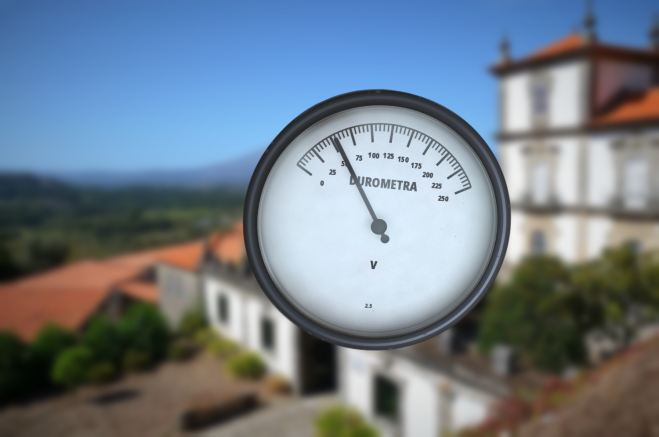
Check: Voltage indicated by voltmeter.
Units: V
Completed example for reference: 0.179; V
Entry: 55; V
